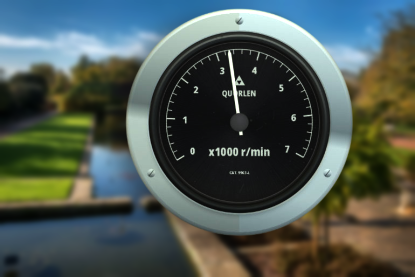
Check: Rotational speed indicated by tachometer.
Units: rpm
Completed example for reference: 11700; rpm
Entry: 3300; rpm
